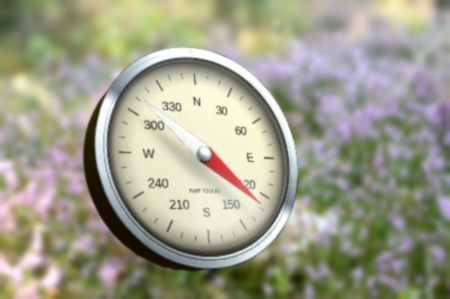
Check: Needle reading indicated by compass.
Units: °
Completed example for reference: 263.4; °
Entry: 130; °
